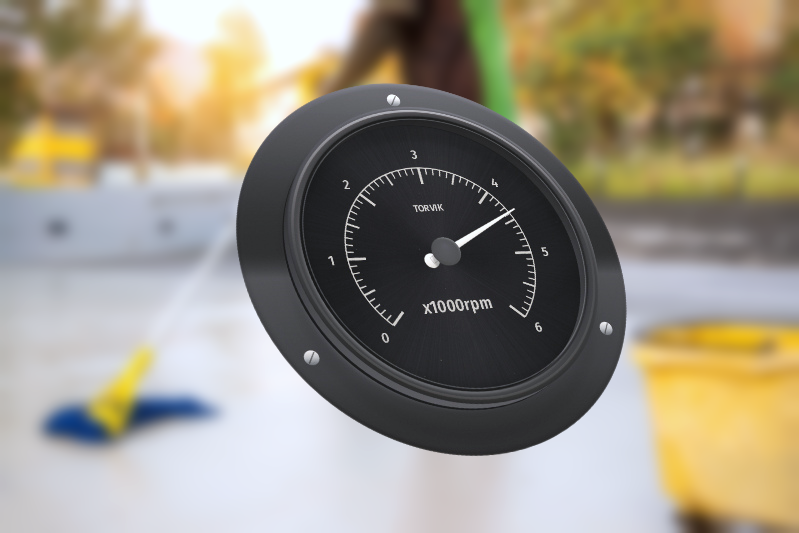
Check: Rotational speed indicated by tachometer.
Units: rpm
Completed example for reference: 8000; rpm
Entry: 4400; rpm
